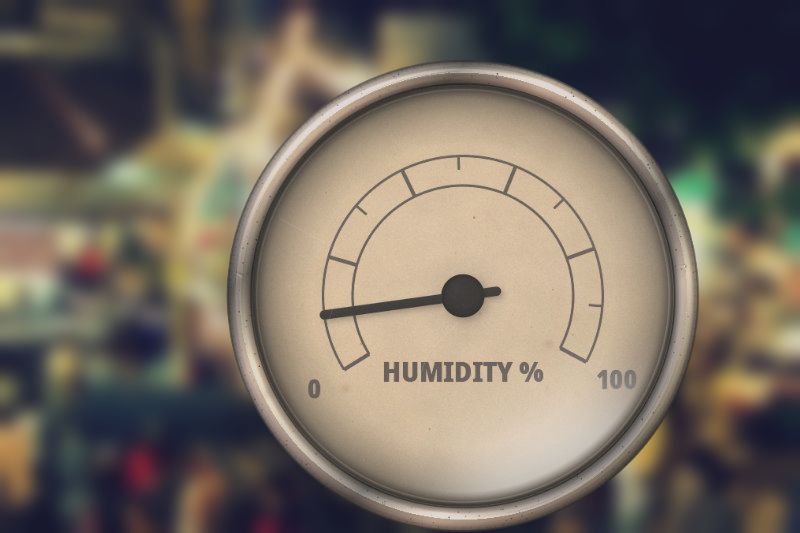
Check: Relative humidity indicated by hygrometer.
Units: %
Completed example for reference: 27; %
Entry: 10; %
